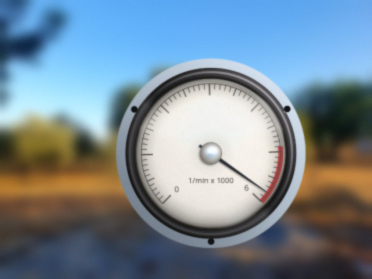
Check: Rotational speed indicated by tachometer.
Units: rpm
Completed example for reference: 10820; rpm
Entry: 5800; rpm
